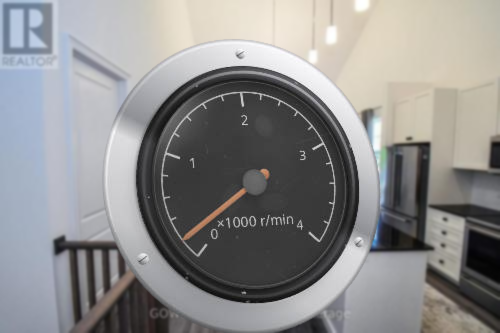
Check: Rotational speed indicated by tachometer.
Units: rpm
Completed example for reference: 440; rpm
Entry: 200; rpm
